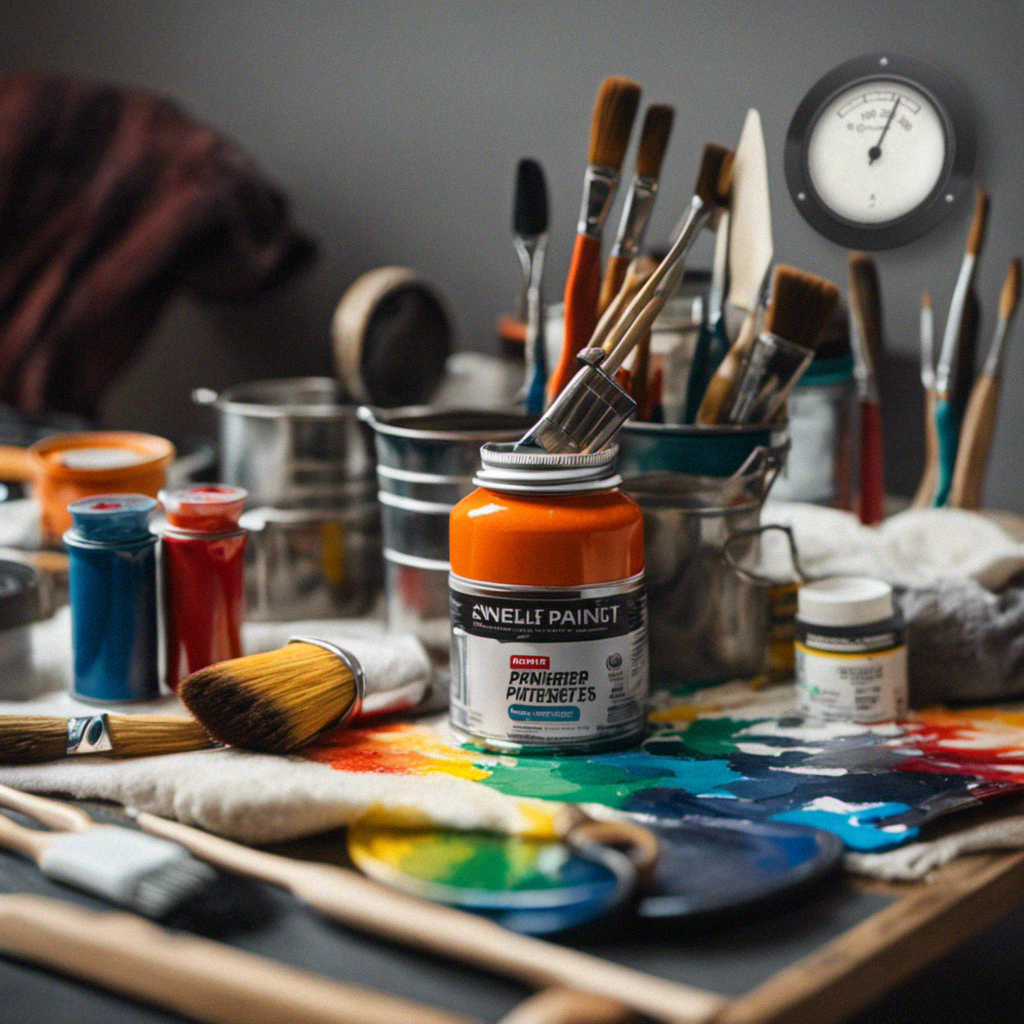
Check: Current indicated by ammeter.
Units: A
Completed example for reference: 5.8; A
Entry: 225; A
